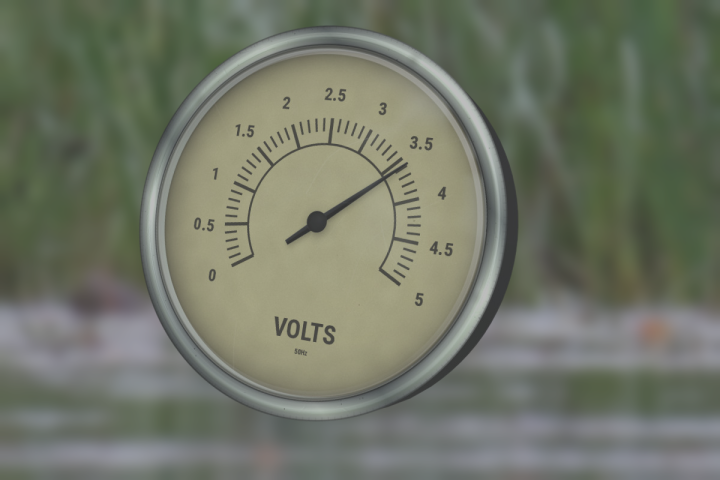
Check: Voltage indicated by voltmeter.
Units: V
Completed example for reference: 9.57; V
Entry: 3.6; V
